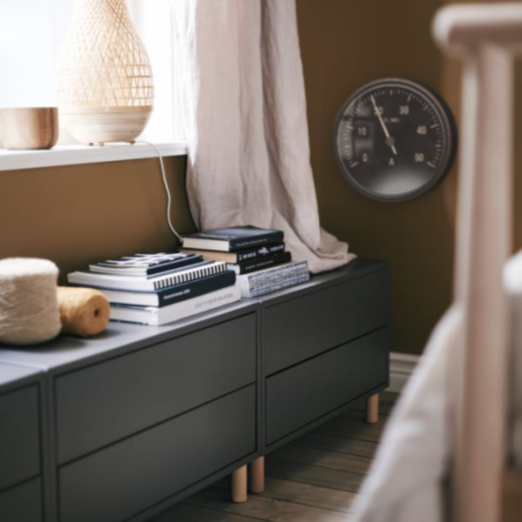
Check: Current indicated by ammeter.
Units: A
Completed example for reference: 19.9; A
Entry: 20; A
